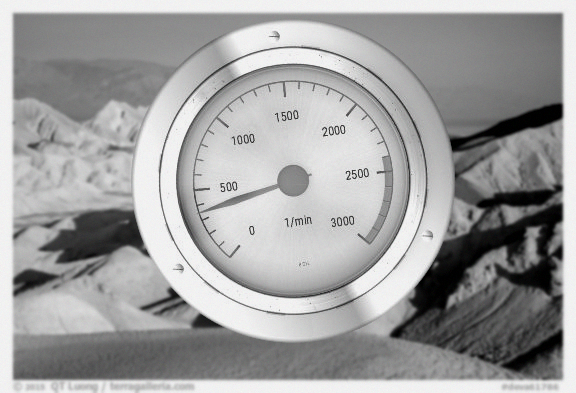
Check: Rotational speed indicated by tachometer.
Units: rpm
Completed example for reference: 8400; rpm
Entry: 350; rpm
